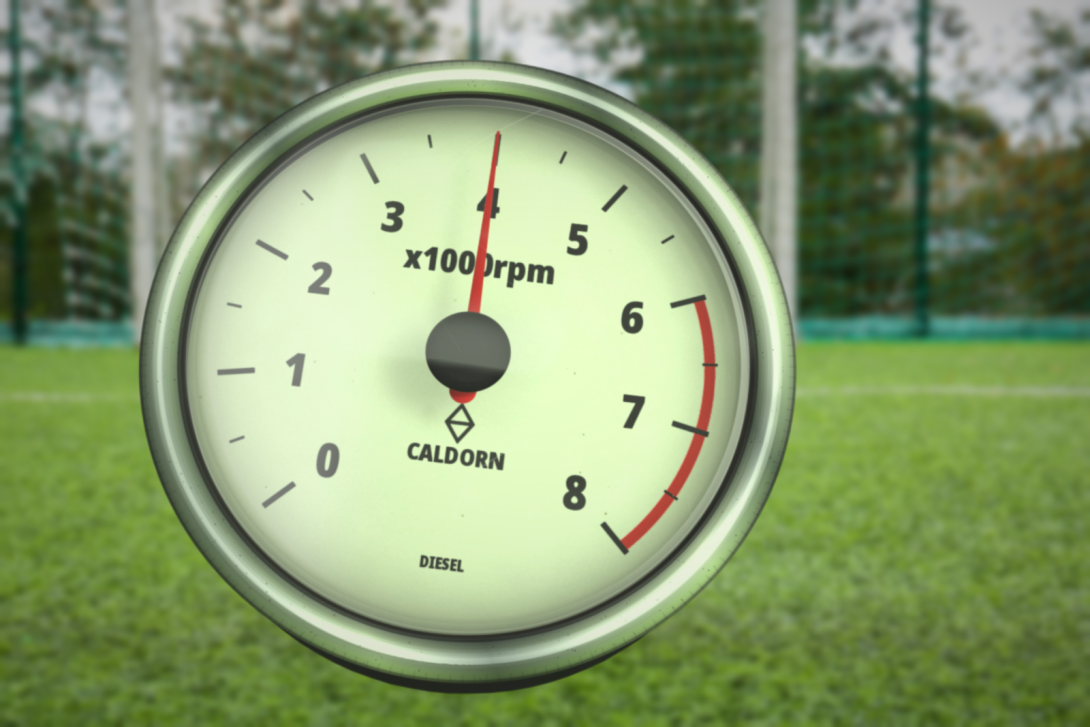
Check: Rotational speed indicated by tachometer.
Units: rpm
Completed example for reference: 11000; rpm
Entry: 4000; rpm
